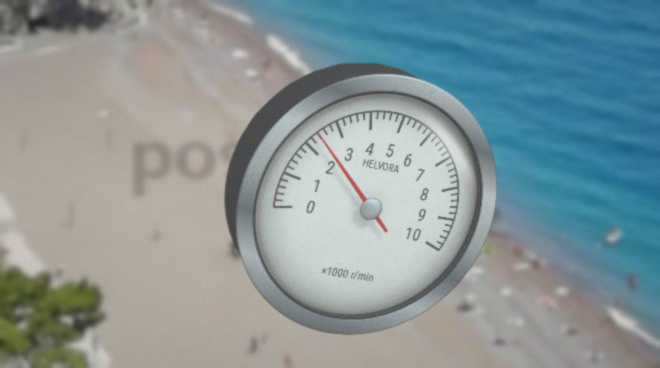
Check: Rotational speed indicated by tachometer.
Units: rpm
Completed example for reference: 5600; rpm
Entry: 2400; rpm
